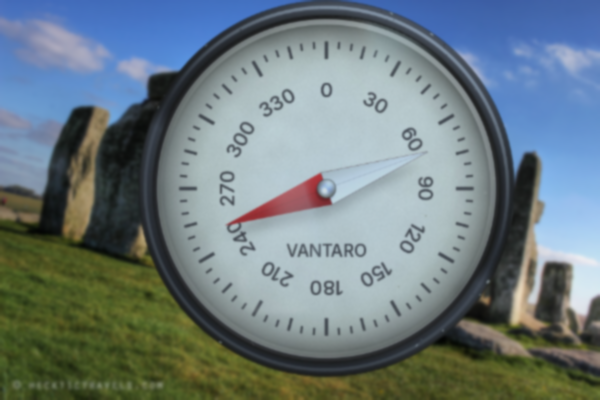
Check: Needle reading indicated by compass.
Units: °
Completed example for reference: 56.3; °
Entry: 250; °
